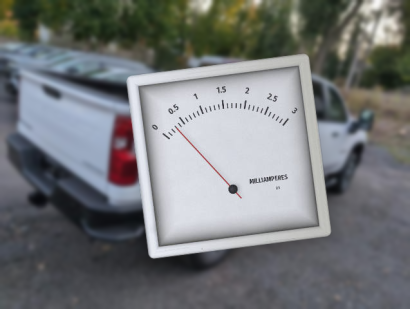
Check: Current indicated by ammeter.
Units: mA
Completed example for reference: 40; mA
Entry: 0.3; mA
